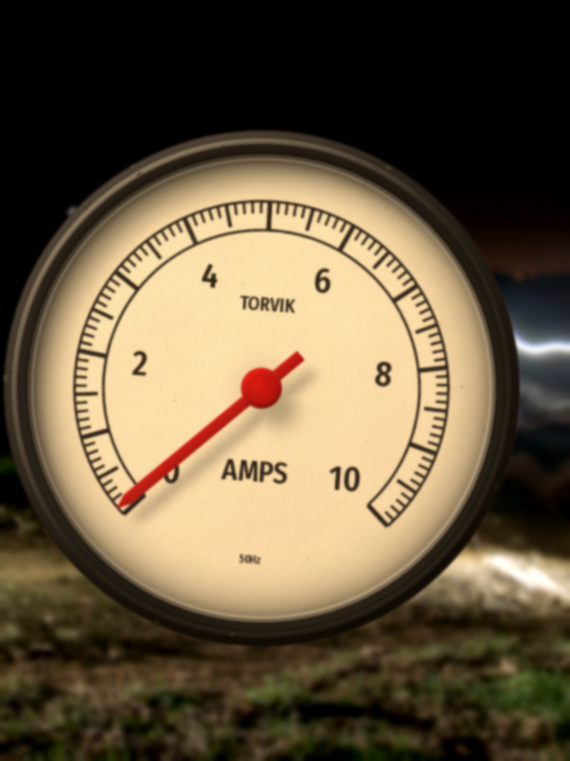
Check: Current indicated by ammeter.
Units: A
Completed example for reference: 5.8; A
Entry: 0.1; A
